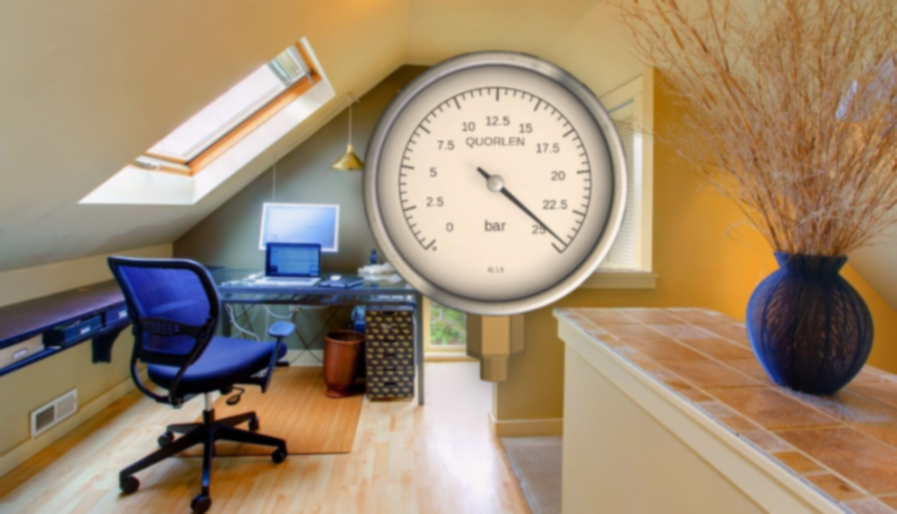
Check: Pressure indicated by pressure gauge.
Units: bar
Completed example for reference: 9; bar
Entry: 24.5; bar
